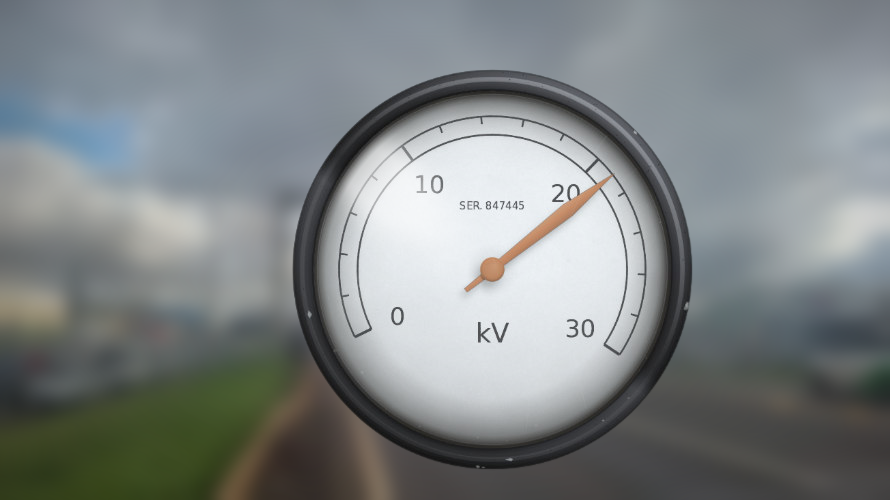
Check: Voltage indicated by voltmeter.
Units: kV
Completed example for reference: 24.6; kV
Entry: 21; kV
